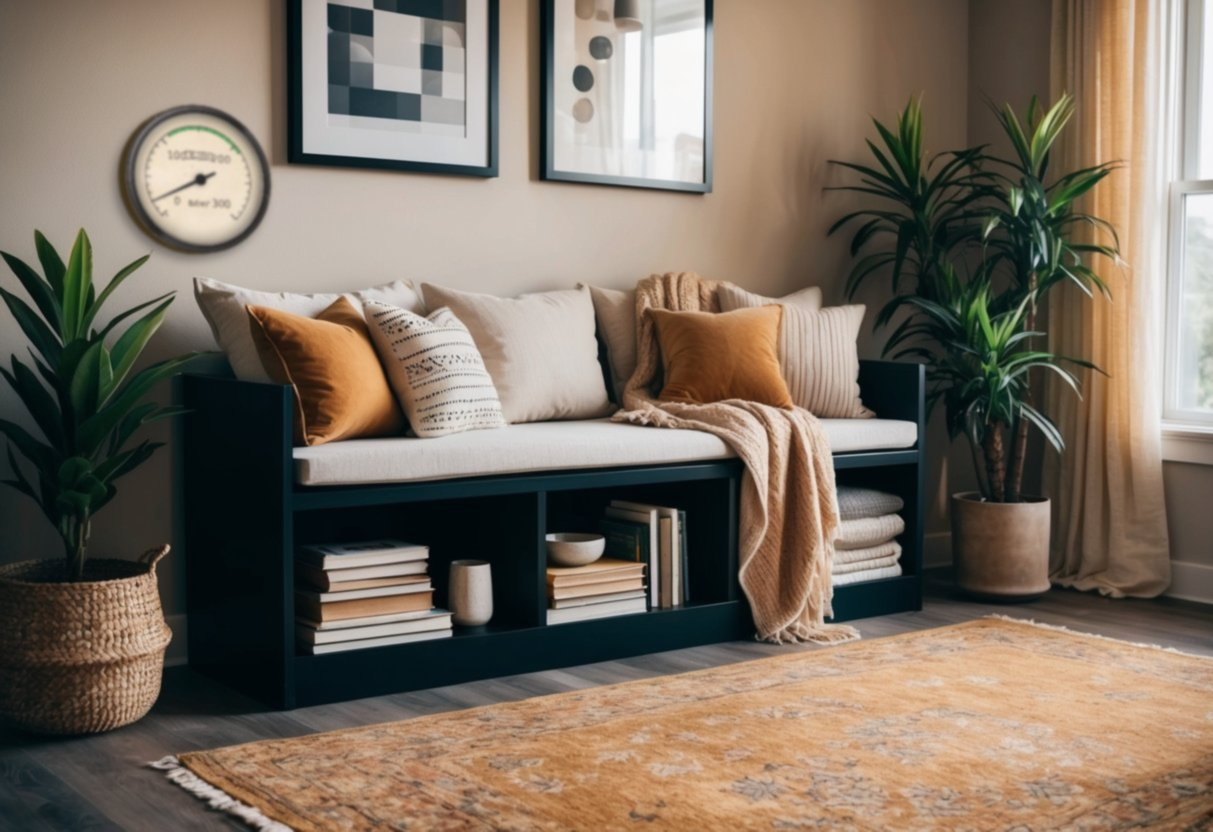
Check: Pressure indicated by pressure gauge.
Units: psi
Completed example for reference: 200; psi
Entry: 20; psi
